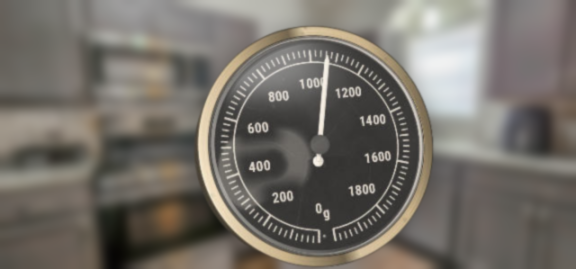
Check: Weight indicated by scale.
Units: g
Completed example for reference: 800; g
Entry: 1060; g
